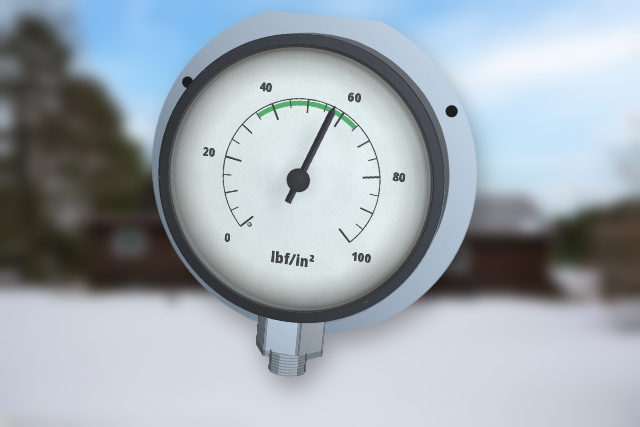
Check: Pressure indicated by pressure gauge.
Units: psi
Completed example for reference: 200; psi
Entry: 57.5; psi
